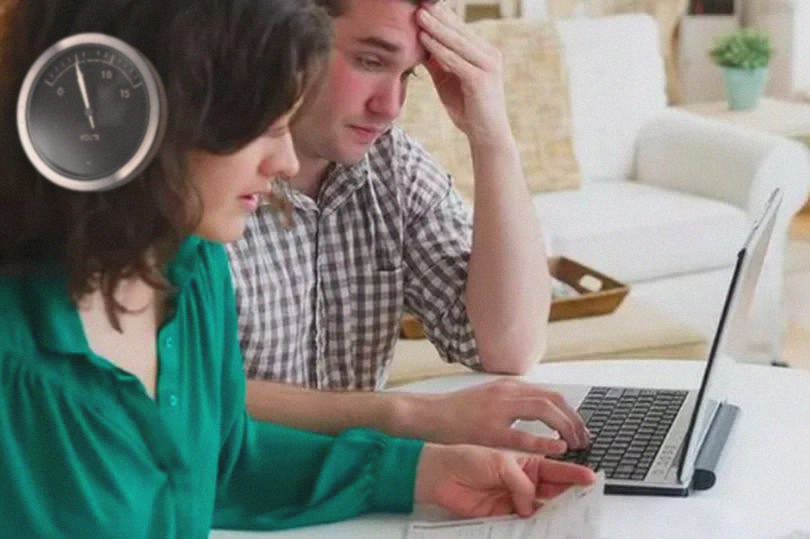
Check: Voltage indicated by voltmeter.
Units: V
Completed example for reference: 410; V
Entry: 5; V
